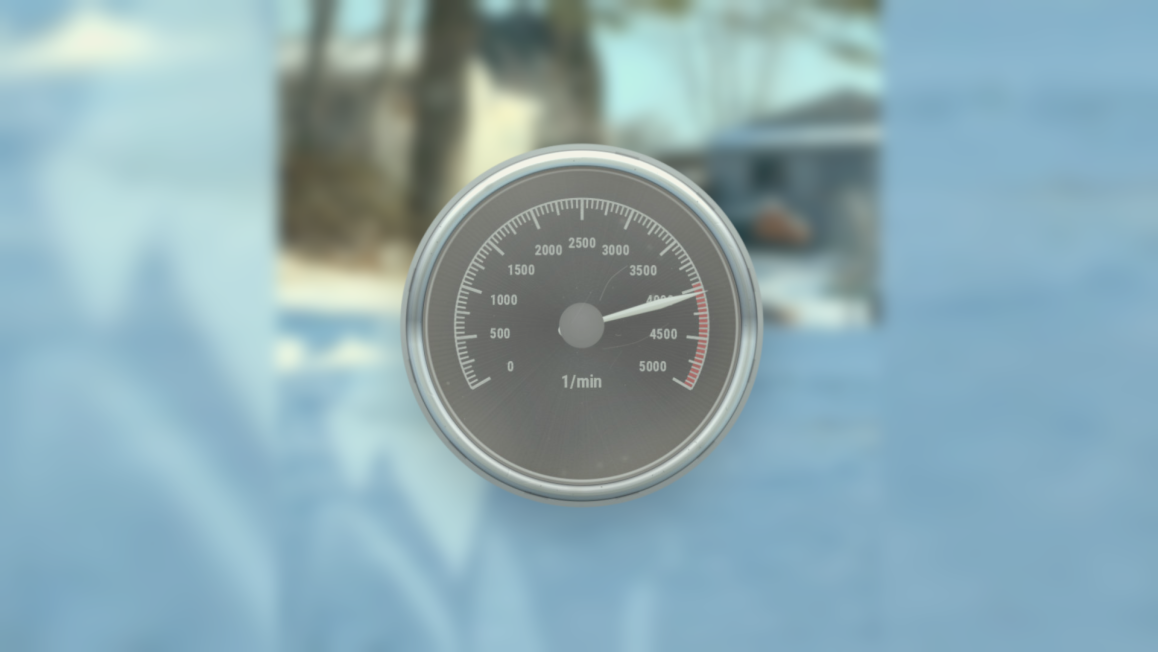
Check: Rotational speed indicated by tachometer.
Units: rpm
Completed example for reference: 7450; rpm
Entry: 4050; rpm
